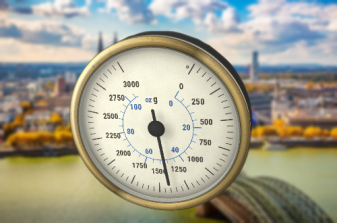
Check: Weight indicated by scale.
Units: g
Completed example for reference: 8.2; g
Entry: 1400; g
